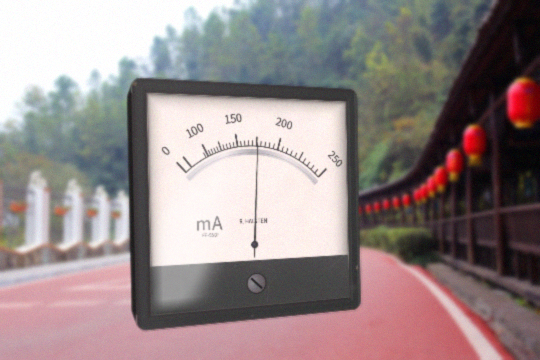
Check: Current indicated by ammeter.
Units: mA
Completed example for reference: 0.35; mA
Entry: 175; mA
